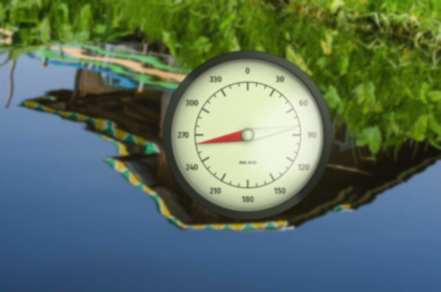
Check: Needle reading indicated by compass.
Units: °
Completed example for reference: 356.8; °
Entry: 260; °
